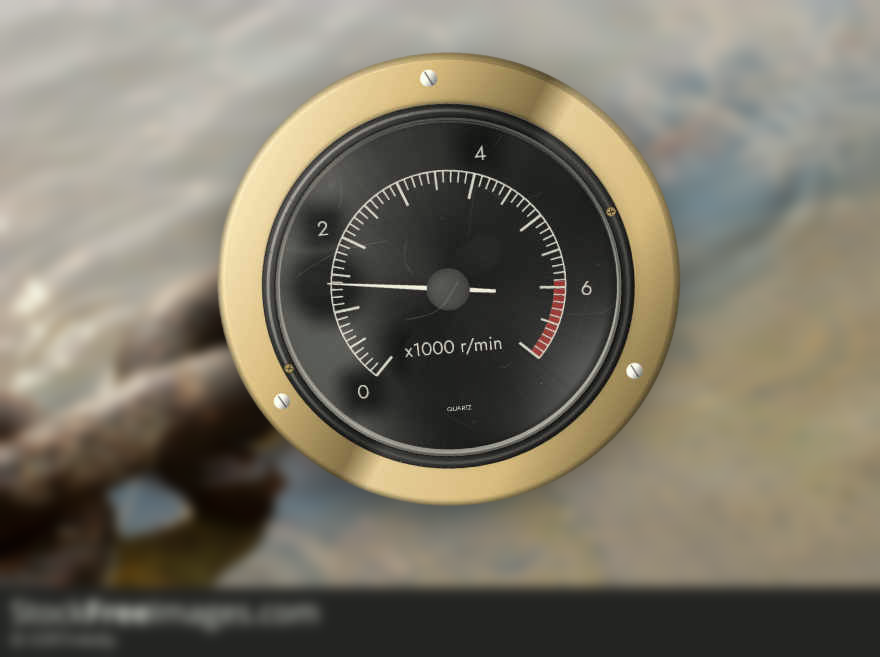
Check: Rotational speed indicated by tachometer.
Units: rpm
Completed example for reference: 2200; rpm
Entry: 1400; rpm
